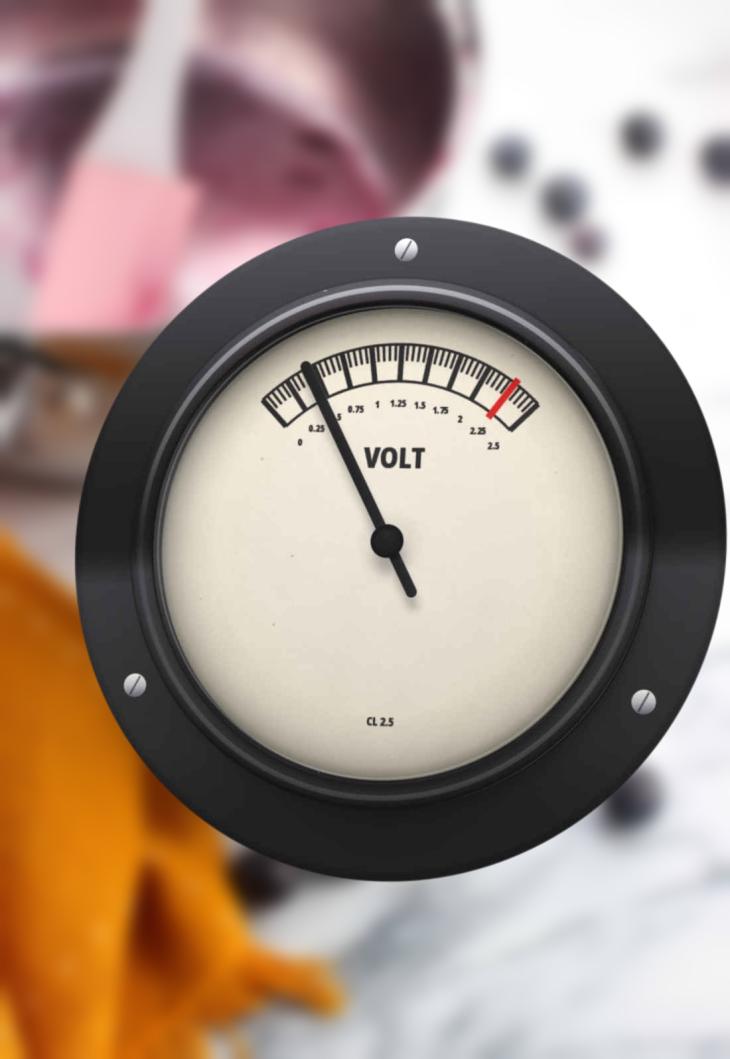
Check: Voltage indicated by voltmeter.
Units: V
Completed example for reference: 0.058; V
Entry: 0.45; V
